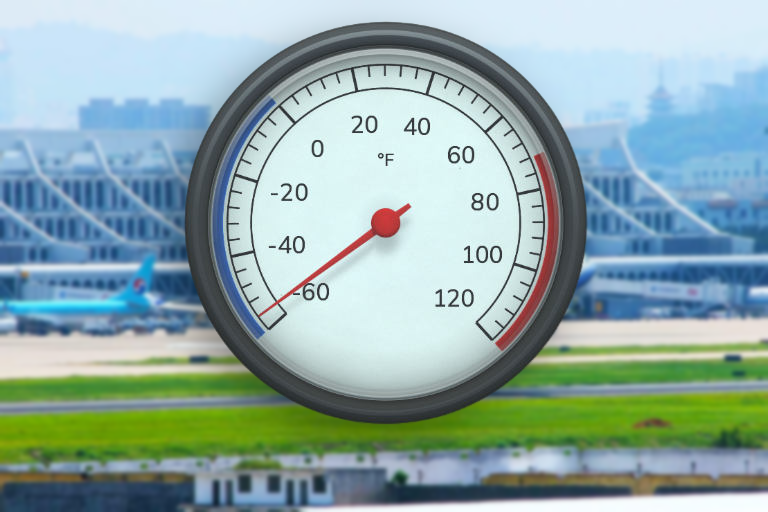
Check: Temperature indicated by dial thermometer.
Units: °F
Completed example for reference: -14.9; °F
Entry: -56; °F
